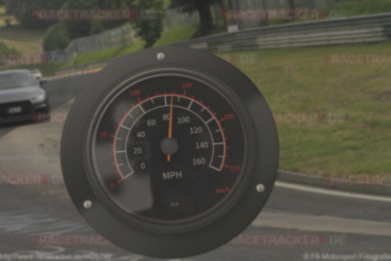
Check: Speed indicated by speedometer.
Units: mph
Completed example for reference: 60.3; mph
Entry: 85; mph
